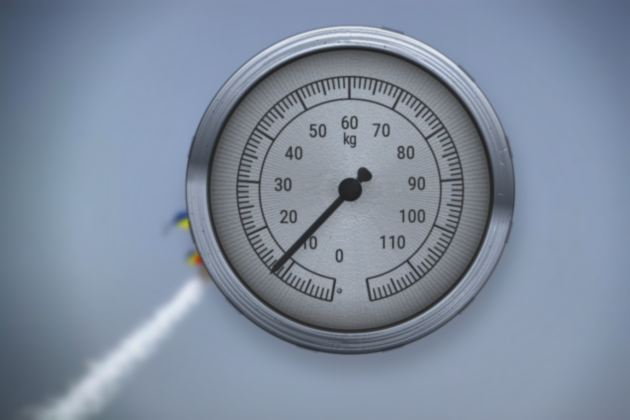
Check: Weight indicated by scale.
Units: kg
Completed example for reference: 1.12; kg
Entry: 12; kg
